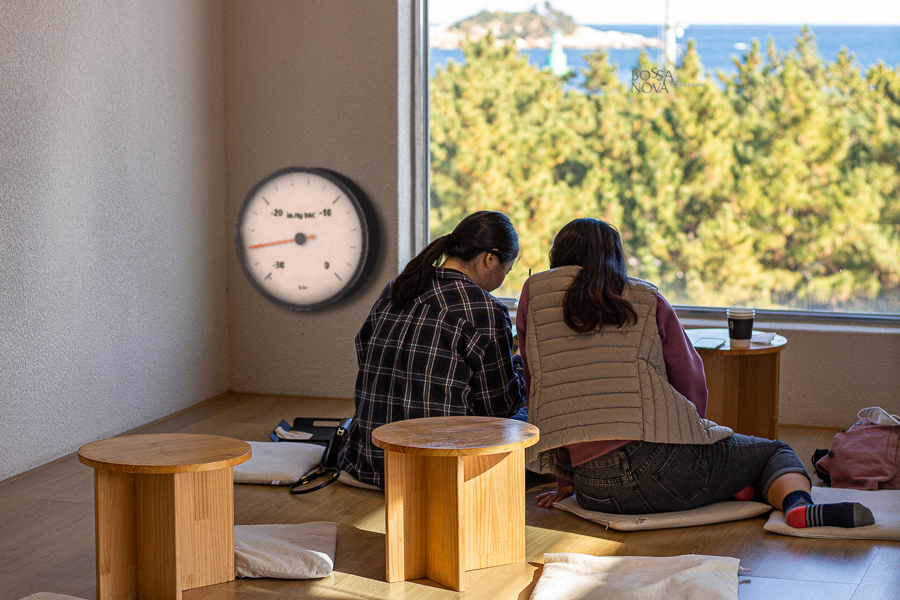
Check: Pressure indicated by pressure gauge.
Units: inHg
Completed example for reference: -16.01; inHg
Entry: -26; inHg
